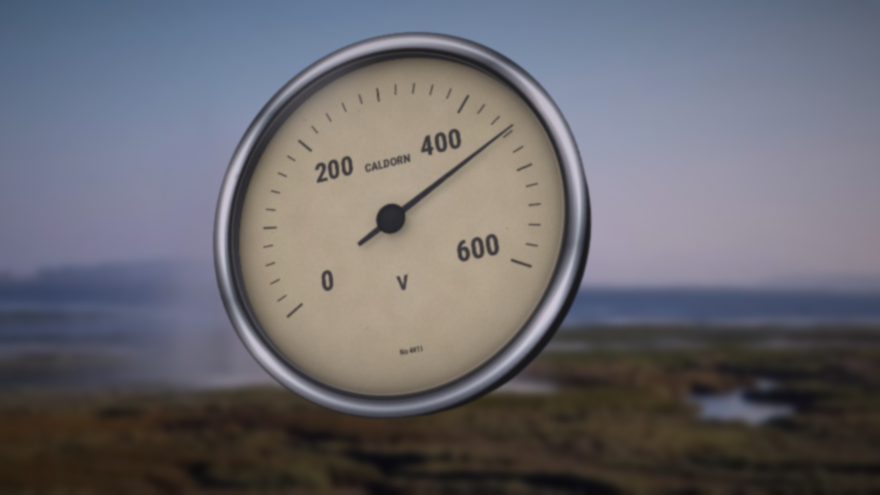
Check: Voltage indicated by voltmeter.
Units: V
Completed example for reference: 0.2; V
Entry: 460; V
